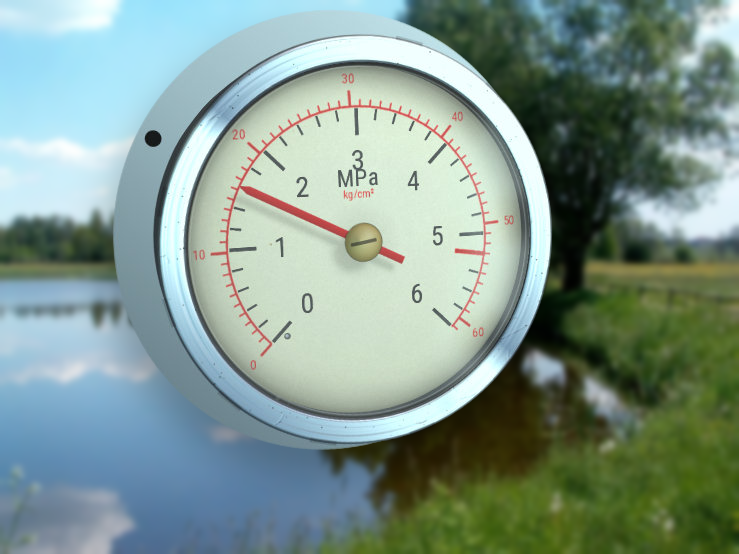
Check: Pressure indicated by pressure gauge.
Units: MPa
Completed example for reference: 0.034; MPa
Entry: 1.6; MPa
